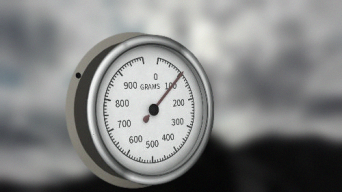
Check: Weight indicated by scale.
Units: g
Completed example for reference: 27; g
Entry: 100; g
